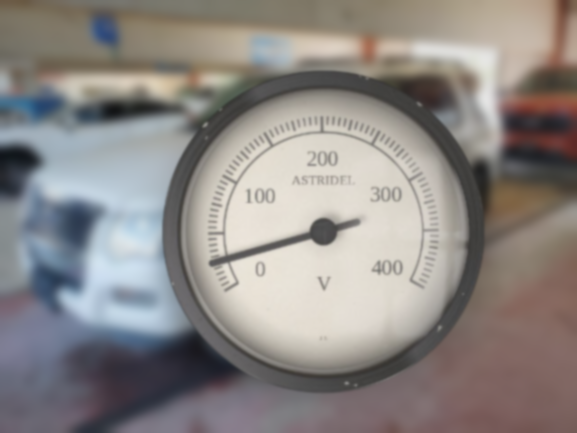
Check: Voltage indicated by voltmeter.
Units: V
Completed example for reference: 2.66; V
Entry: 25; V
